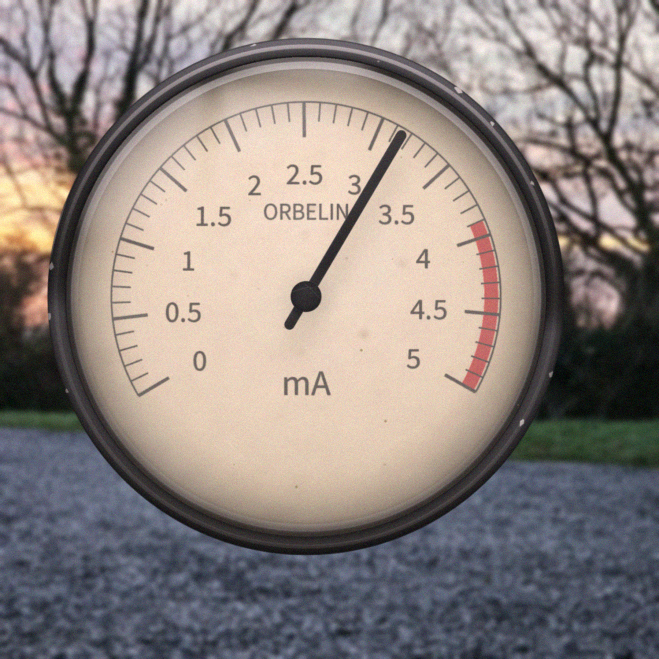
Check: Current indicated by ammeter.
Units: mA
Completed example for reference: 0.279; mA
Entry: 3.15; mA
